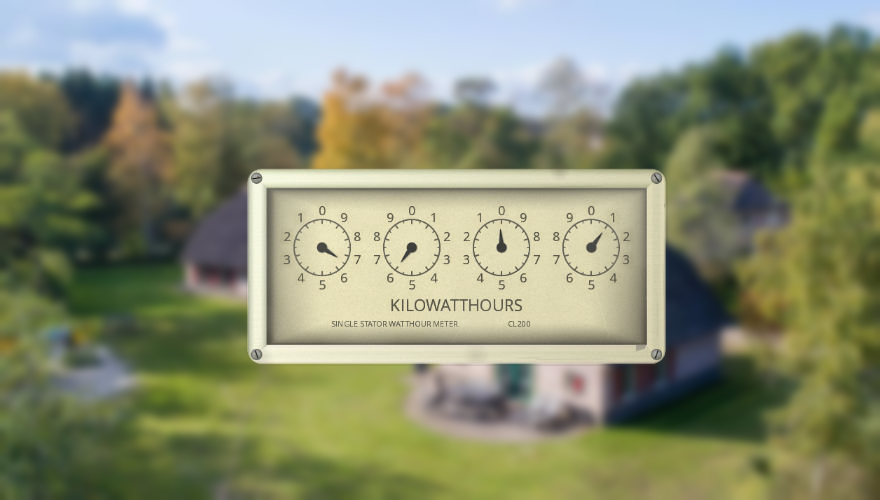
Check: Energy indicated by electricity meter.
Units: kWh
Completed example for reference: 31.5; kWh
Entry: 6601; kWh
